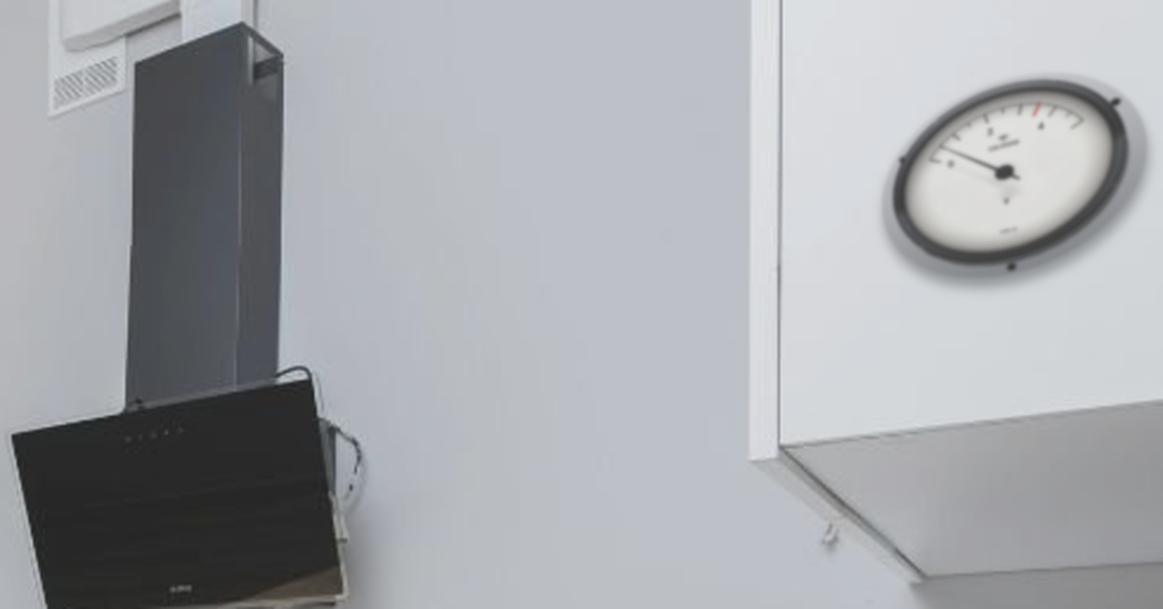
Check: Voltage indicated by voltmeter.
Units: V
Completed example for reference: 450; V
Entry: 0.5; V
